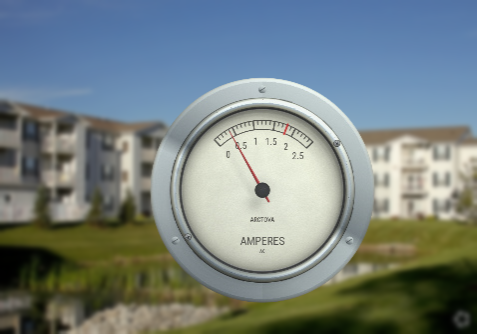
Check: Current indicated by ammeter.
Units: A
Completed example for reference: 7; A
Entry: 0.4; A
